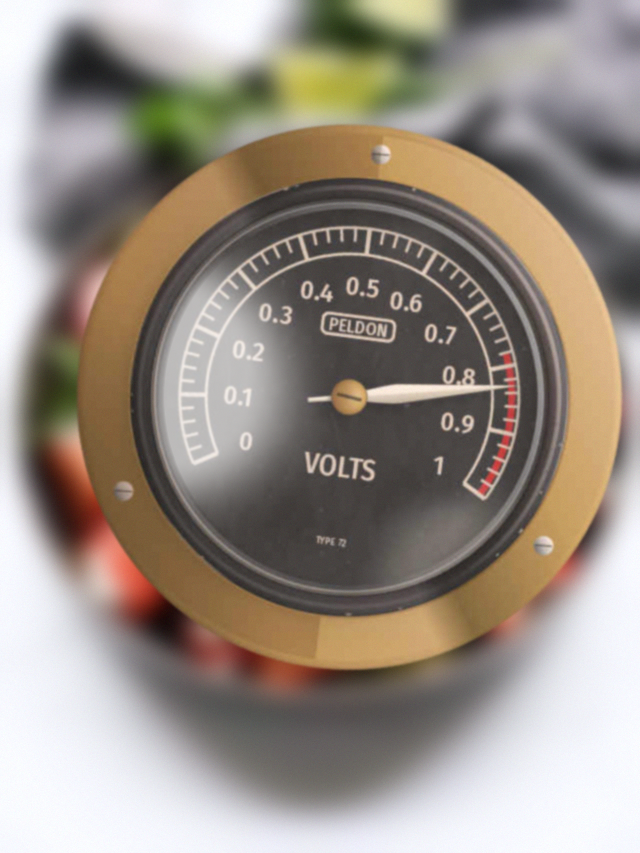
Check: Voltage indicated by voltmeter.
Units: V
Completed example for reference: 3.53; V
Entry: 0.83; V
